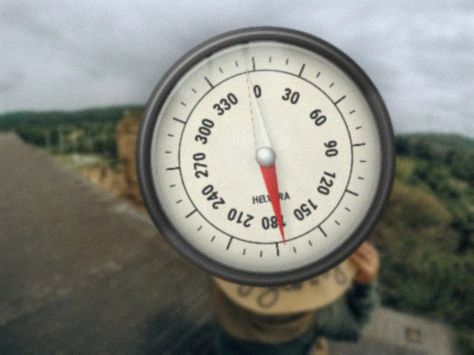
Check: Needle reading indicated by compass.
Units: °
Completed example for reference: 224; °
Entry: 175; °
